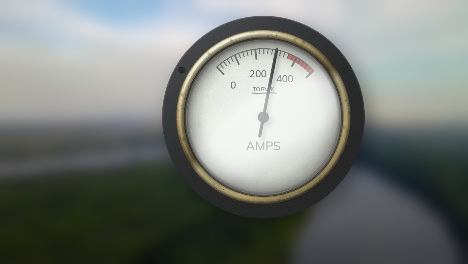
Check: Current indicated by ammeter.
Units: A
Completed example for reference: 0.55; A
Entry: 300; A
